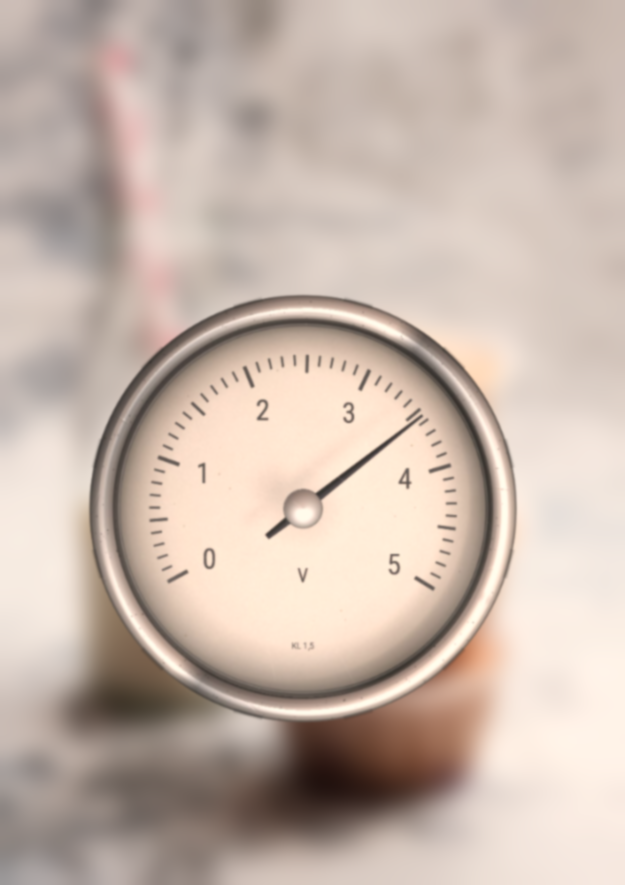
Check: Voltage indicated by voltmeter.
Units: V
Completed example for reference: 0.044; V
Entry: 3.55; V
